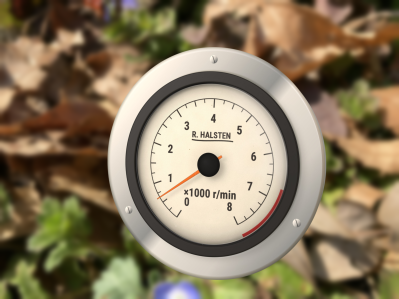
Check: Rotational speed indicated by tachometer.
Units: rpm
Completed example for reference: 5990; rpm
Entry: 625; rpm
